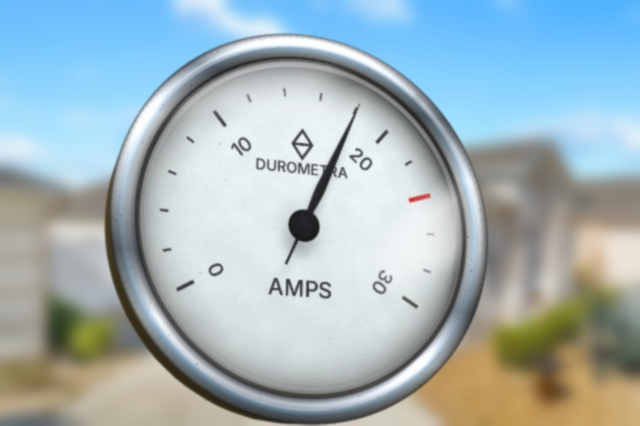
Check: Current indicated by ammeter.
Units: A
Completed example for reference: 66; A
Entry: 18; A
